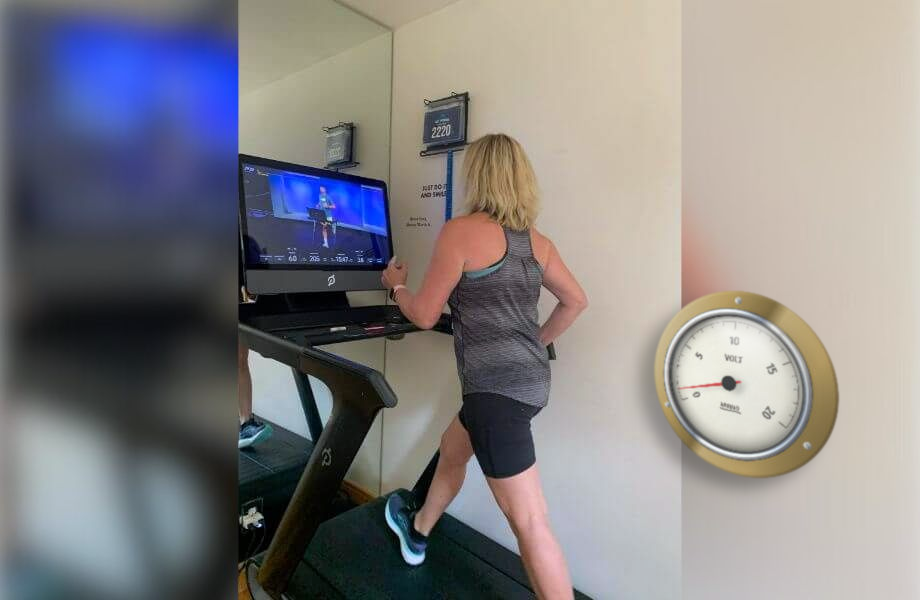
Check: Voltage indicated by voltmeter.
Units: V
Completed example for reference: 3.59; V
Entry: 1; V
